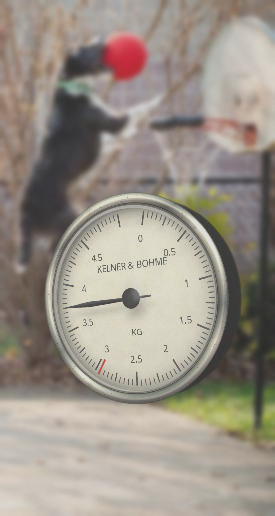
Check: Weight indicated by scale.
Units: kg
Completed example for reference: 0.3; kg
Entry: 3.75; kg
